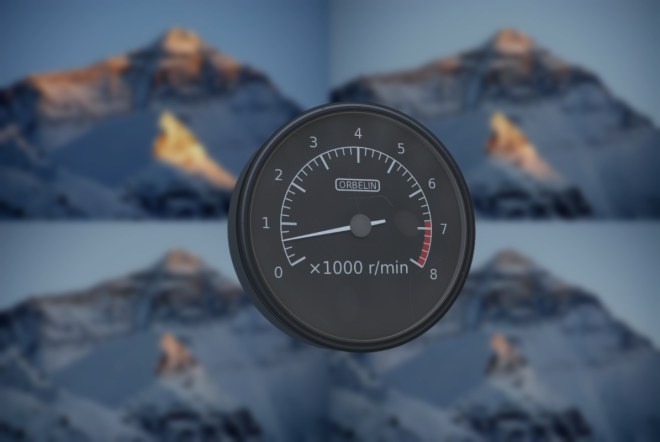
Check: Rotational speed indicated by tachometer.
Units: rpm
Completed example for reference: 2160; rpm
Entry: 600; rpm
